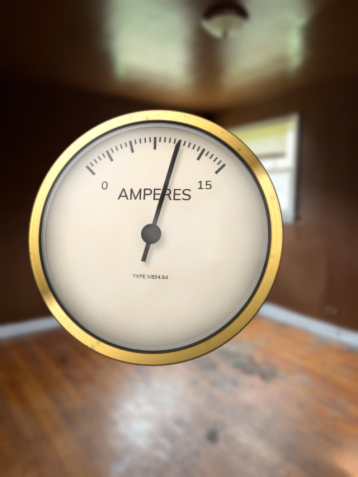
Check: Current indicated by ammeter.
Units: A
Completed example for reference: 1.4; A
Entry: 10; A
